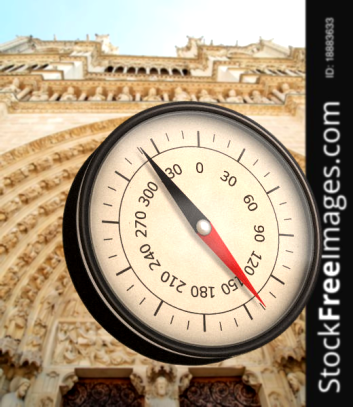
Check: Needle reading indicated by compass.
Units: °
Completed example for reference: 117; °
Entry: 140; °
